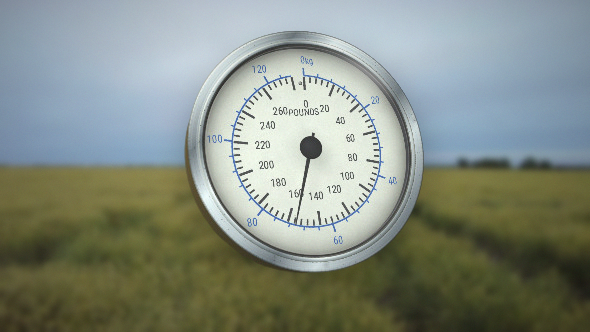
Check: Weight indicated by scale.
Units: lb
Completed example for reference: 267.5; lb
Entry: 156; lb
